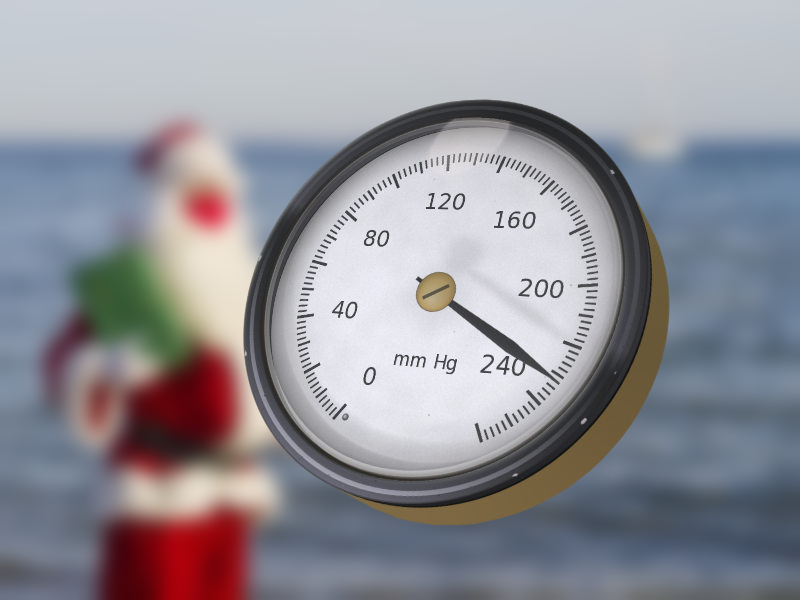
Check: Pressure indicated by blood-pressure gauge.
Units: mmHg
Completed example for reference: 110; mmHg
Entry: 232; mmHg
